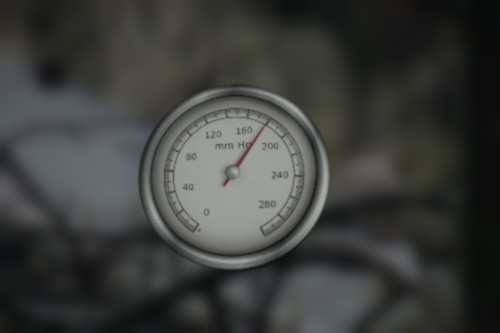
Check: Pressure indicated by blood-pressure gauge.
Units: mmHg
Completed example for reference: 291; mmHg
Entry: 180; mmHg
